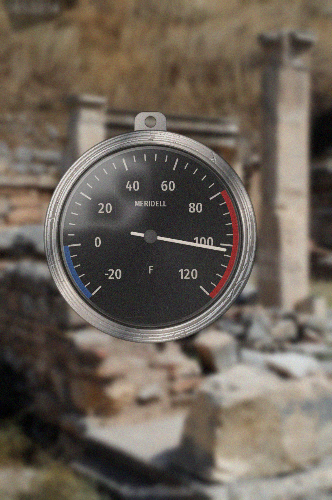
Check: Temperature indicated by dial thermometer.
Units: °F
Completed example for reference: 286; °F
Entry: 102; °F
